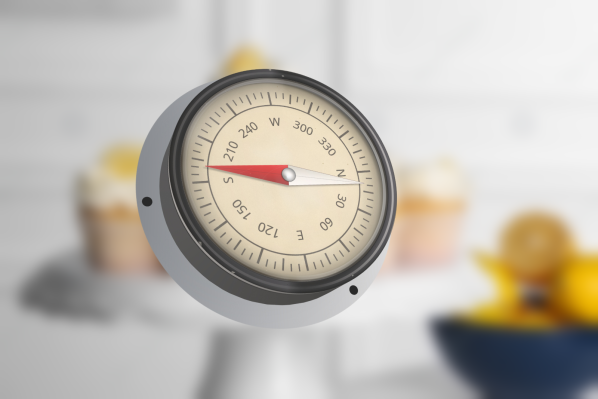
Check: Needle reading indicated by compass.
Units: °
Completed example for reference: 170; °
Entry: 190; °
